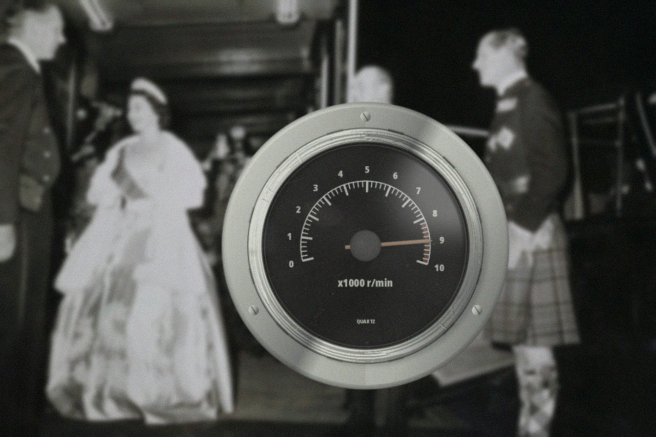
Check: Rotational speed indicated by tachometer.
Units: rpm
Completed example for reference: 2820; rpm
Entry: 9000; rpm
